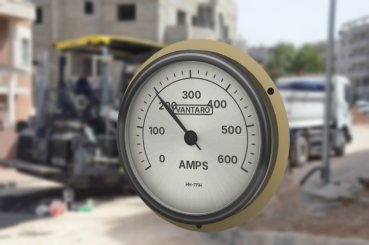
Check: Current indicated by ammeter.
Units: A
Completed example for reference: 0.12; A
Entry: 200; A
